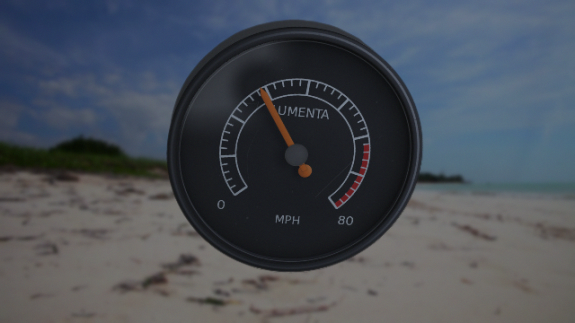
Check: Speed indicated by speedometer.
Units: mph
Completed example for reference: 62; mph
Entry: 29; mph
